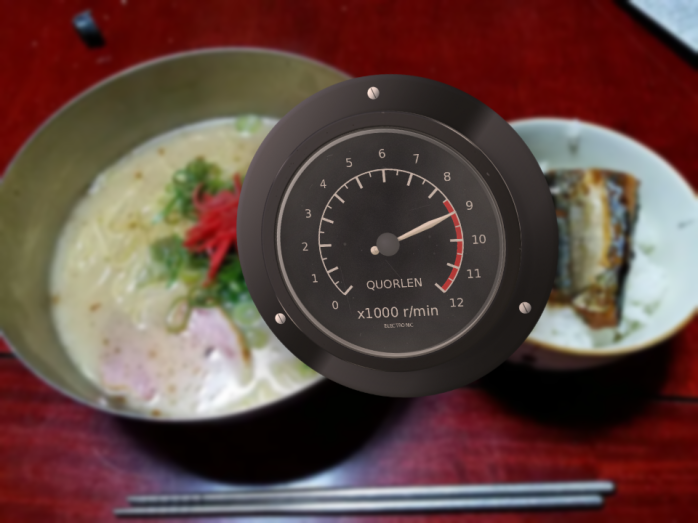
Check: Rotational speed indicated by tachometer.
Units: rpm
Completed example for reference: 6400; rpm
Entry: 9000; rpm
